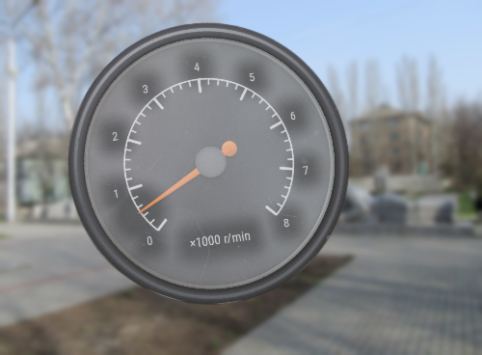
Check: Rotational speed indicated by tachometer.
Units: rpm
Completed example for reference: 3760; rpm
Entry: 500; rpm
